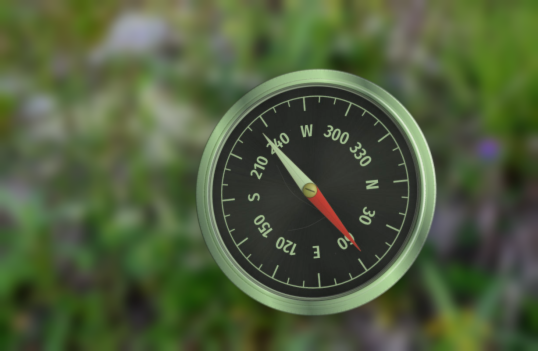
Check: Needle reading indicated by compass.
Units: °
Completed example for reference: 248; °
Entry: 55; °
